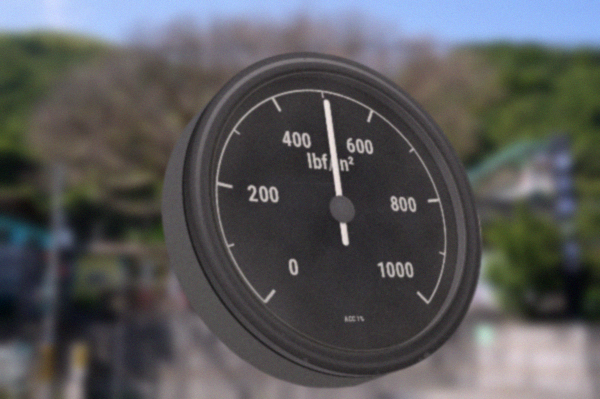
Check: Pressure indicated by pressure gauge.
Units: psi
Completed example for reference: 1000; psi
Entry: 500; psi
